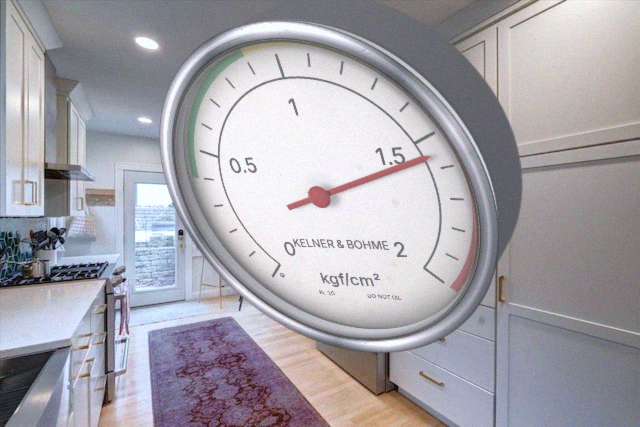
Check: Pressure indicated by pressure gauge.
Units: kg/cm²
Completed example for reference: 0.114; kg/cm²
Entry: 1.55; kg/cm²
